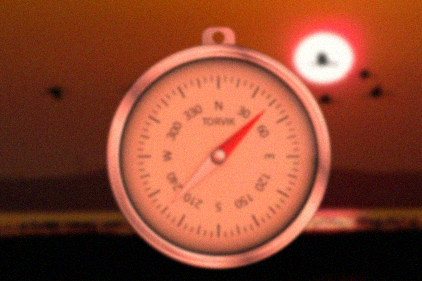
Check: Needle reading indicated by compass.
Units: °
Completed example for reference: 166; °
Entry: 45; °
